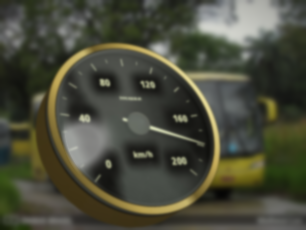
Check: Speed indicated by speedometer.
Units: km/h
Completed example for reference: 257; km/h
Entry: 180; km/h
